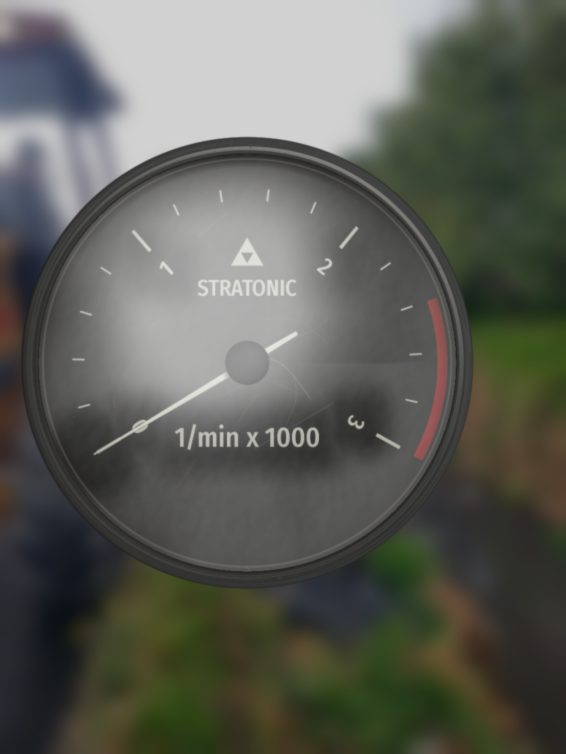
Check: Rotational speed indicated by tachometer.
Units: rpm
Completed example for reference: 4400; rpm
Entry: 0; rpm
